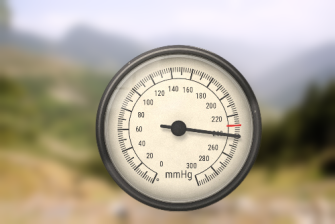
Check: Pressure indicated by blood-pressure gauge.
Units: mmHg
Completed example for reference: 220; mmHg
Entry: 240; mmHg
